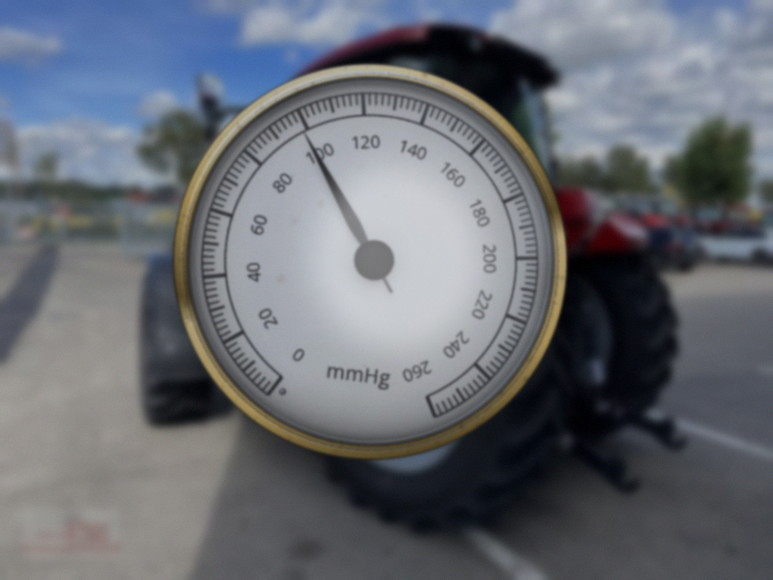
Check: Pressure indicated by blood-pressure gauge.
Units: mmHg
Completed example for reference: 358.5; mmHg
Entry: 98; mmHg
